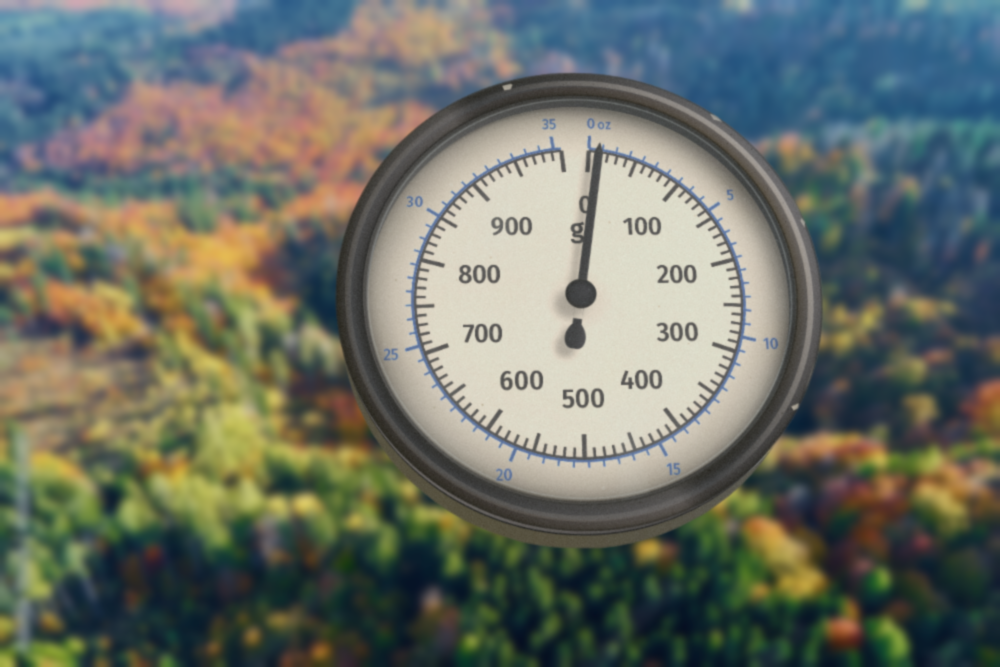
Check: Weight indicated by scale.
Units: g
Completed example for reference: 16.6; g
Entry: 10; g
